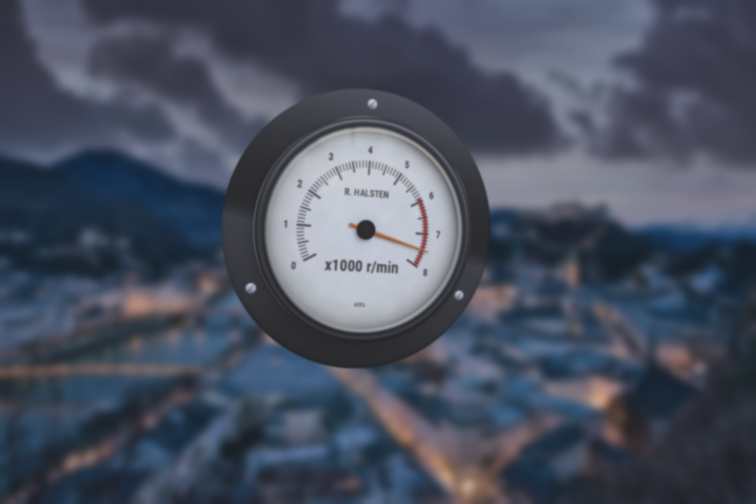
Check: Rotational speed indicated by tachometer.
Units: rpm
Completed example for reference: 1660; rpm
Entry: 7500; rpm
